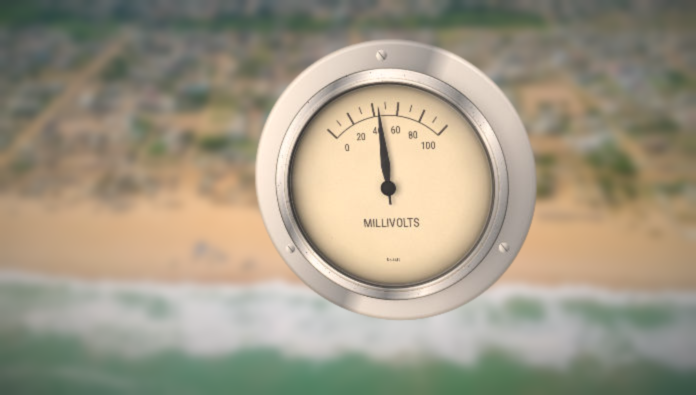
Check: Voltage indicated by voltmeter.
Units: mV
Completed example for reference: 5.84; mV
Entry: 45; mV
